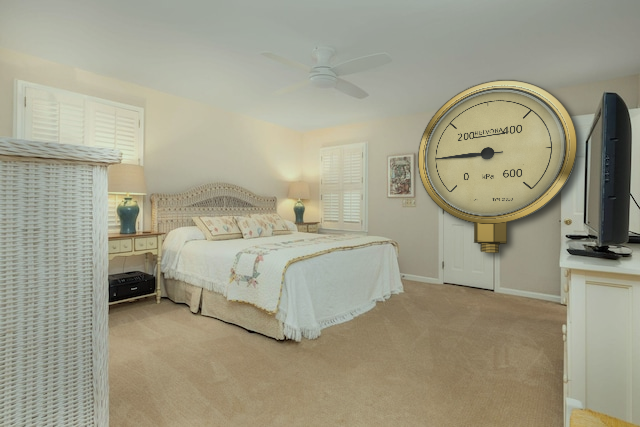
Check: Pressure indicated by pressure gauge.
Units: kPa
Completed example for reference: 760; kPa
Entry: 100; kPa
